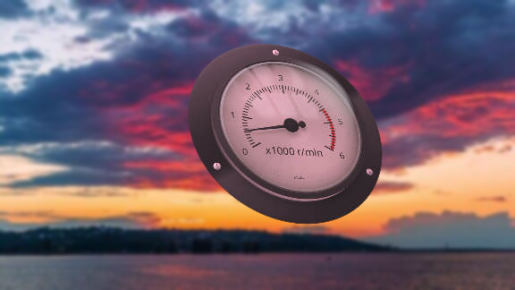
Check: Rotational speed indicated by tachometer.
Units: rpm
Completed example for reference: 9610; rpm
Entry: 500; rpm
